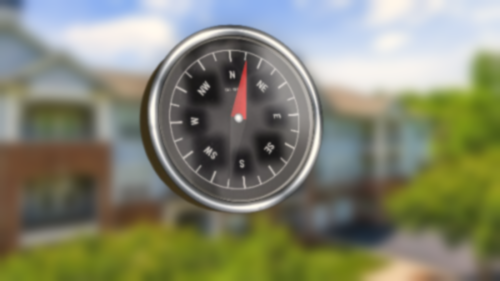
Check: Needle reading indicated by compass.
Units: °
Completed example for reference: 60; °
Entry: 15; °
